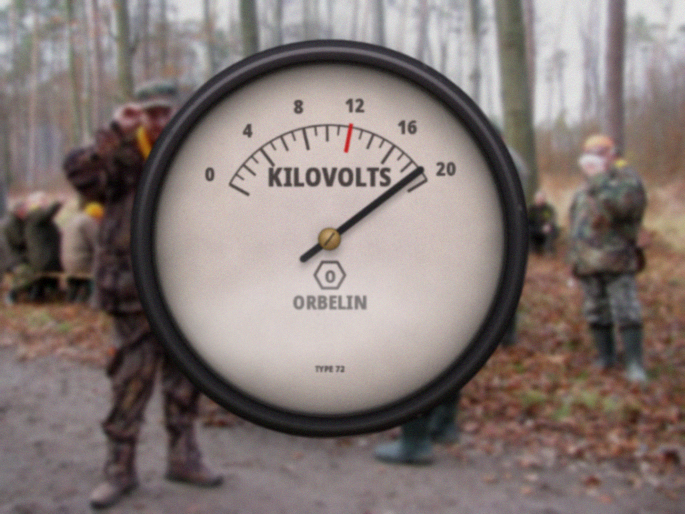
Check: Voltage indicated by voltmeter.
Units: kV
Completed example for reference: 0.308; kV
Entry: 19; kV
